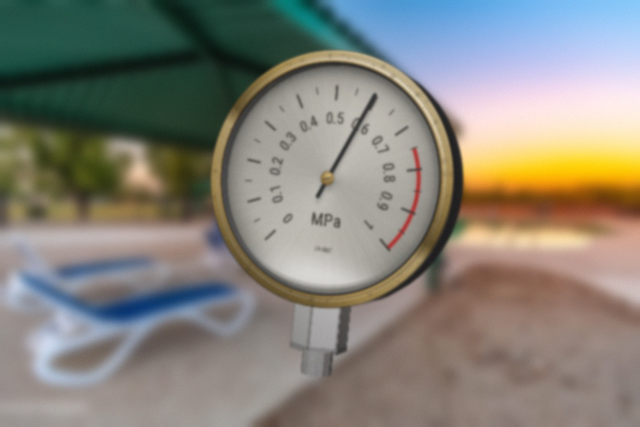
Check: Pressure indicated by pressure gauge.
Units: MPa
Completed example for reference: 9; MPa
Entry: 0.6; MPa
